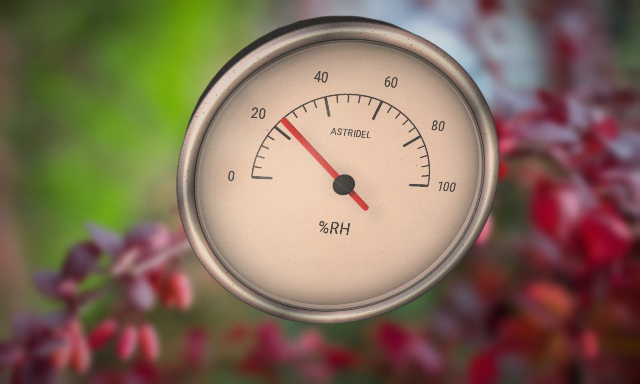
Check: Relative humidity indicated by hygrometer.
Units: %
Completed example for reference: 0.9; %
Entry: 24; %
